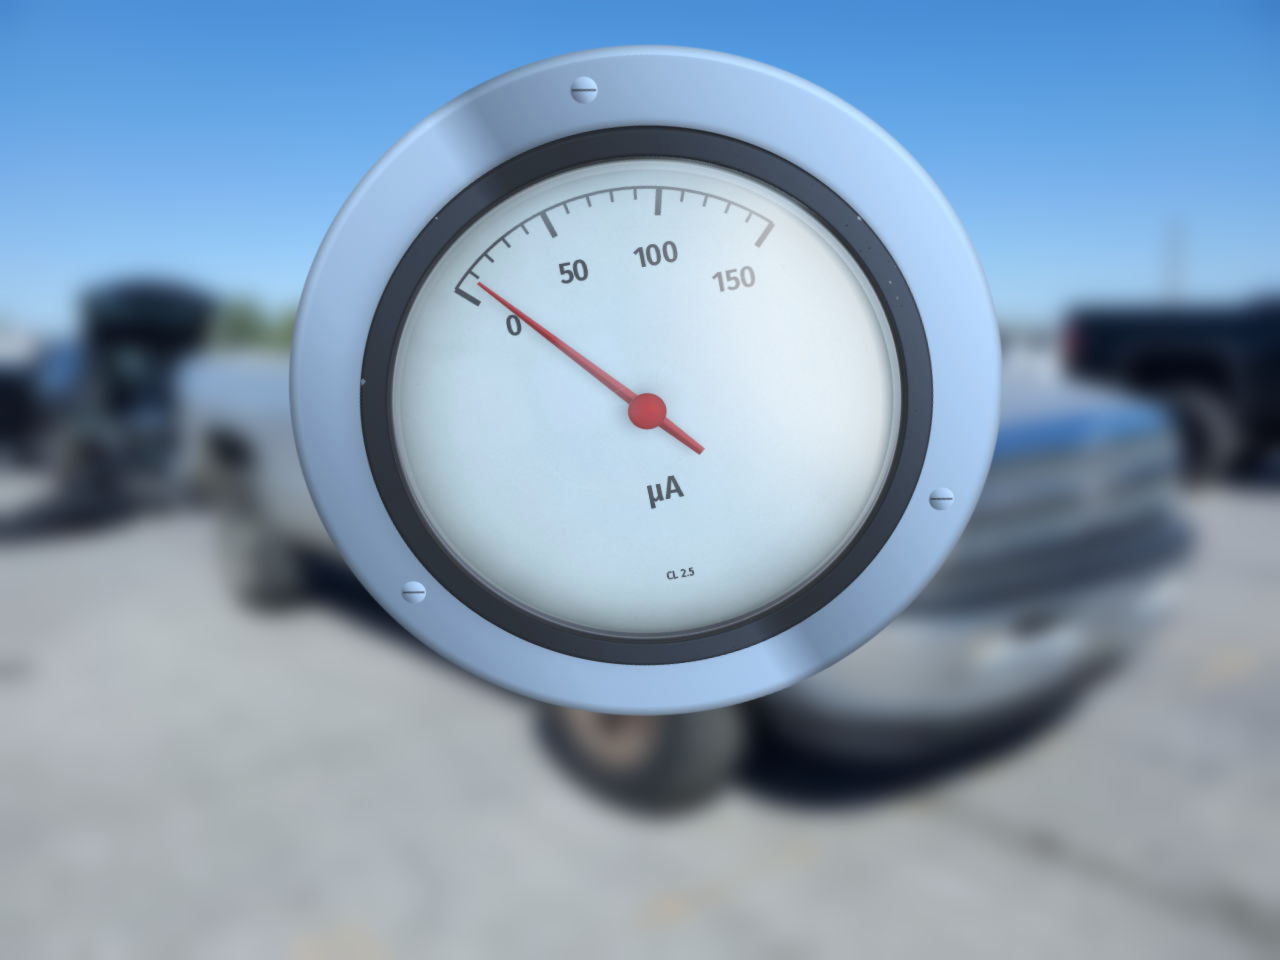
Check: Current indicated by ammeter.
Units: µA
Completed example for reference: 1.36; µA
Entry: 10; µA
